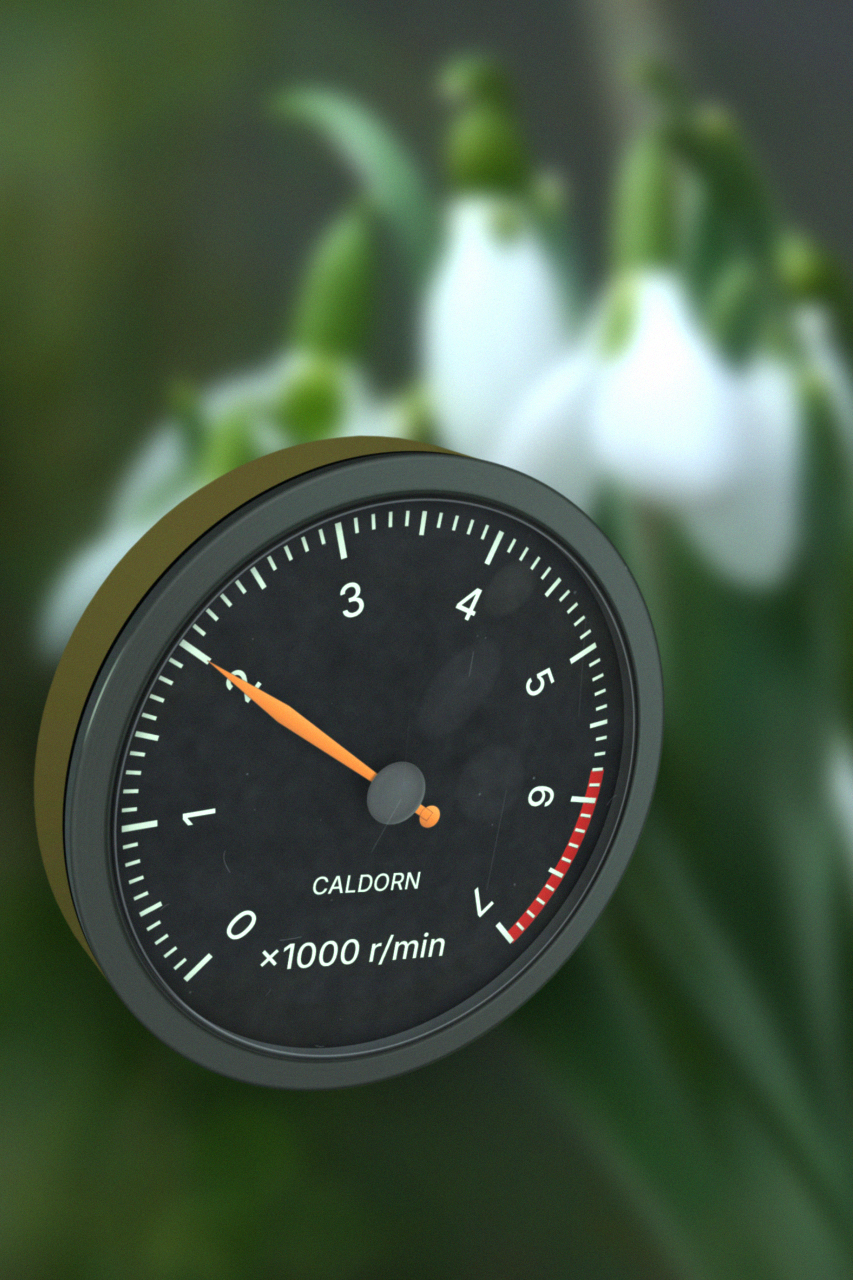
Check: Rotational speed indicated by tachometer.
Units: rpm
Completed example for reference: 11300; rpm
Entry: 2000; rpm
